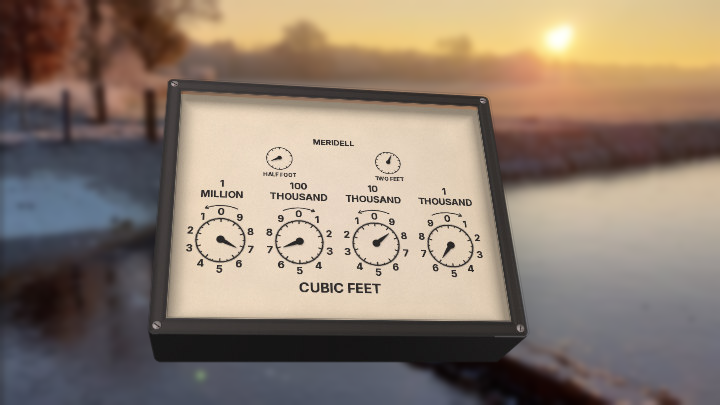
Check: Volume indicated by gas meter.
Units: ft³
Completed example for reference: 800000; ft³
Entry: 668600; ft³
